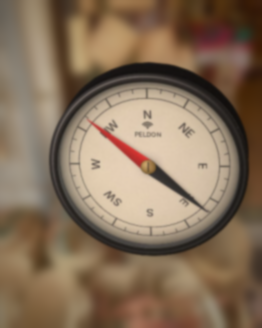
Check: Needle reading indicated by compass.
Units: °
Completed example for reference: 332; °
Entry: 310; °
